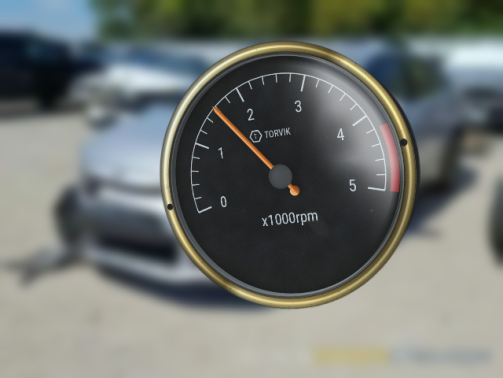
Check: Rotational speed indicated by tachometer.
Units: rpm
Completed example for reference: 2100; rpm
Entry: 1600; rpm
